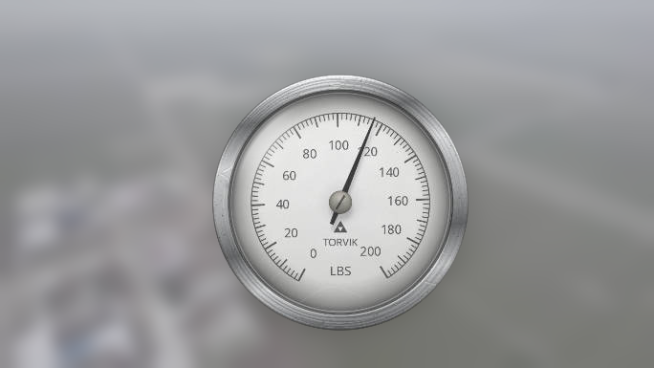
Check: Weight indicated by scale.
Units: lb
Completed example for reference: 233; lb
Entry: 116; lb
